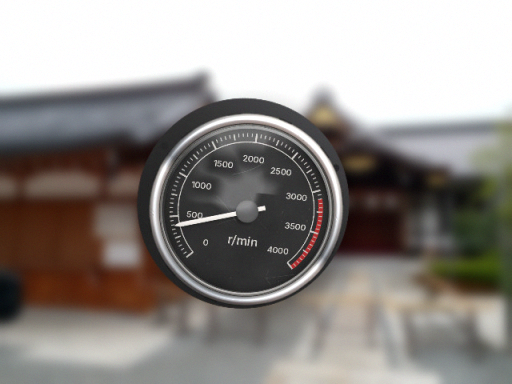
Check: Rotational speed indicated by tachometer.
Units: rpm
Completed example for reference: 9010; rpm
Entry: 400; rpm
